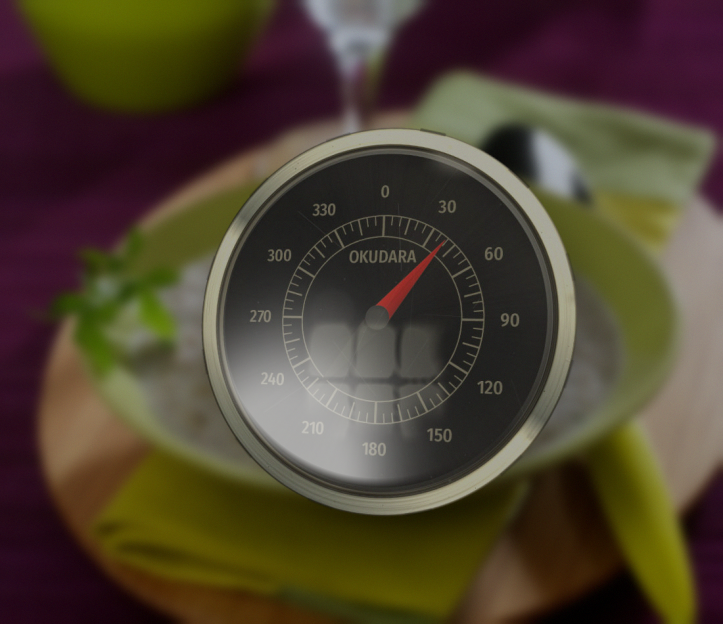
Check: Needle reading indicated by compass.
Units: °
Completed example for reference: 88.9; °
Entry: 40; °
